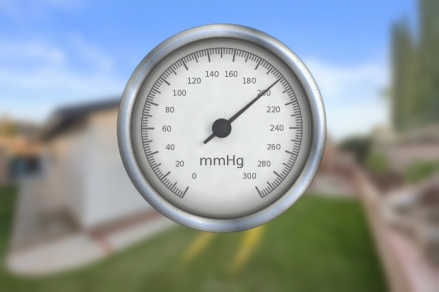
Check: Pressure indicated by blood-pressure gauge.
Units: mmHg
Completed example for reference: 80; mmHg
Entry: 200; mmHg
